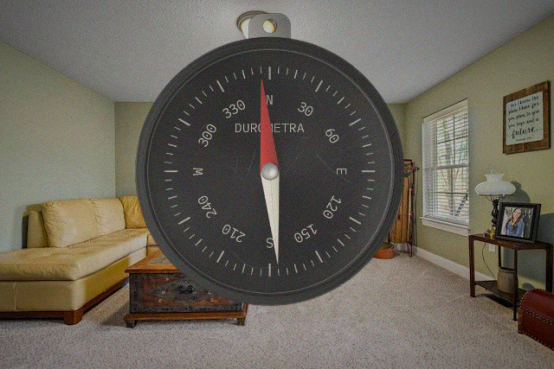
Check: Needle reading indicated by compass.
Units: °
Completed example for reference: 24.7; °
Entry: 355; °
